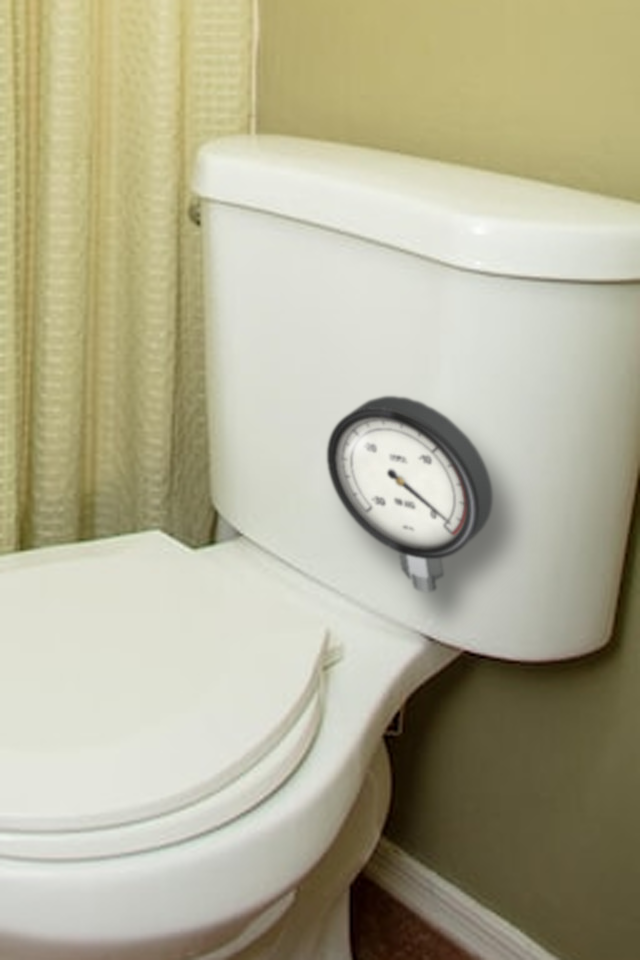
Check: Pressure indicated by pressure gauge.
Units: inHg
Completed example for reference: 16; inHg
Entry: -1; inHg
